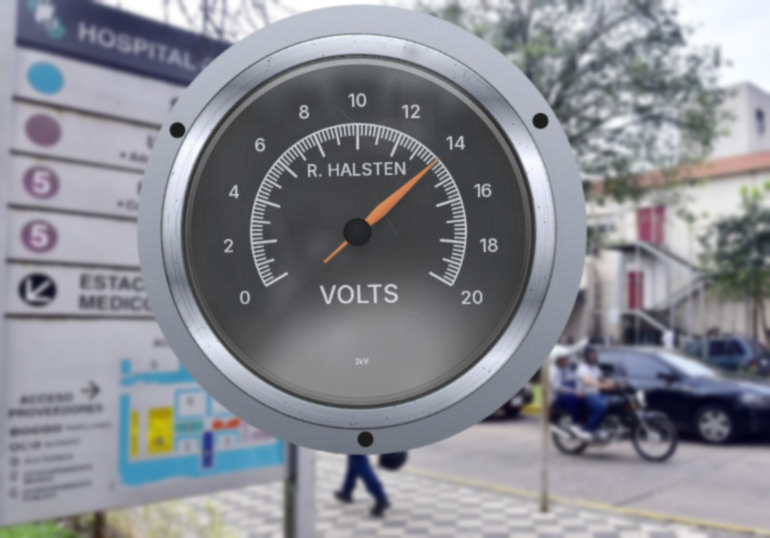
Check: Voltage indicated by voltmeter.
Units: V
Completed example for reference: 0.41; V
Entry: 14; V
